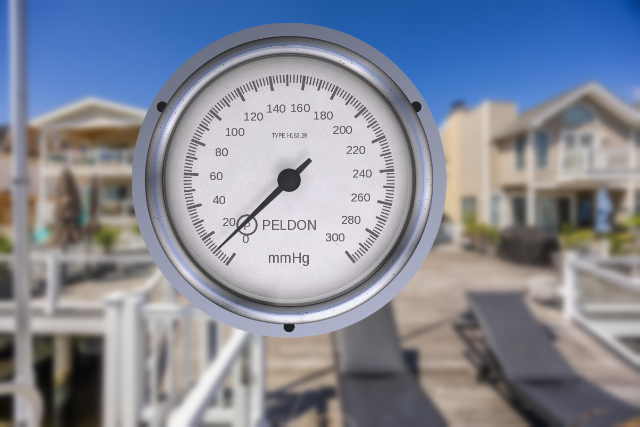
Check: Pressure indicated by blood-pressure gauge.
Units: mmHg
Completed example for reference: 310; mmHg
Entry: 10; mmHg
